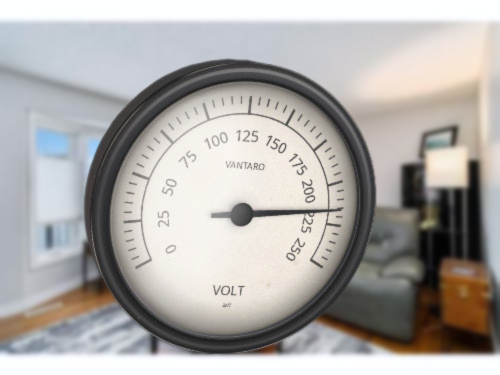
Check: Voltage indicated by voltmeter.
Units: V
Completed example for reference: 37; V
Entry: 215; V
